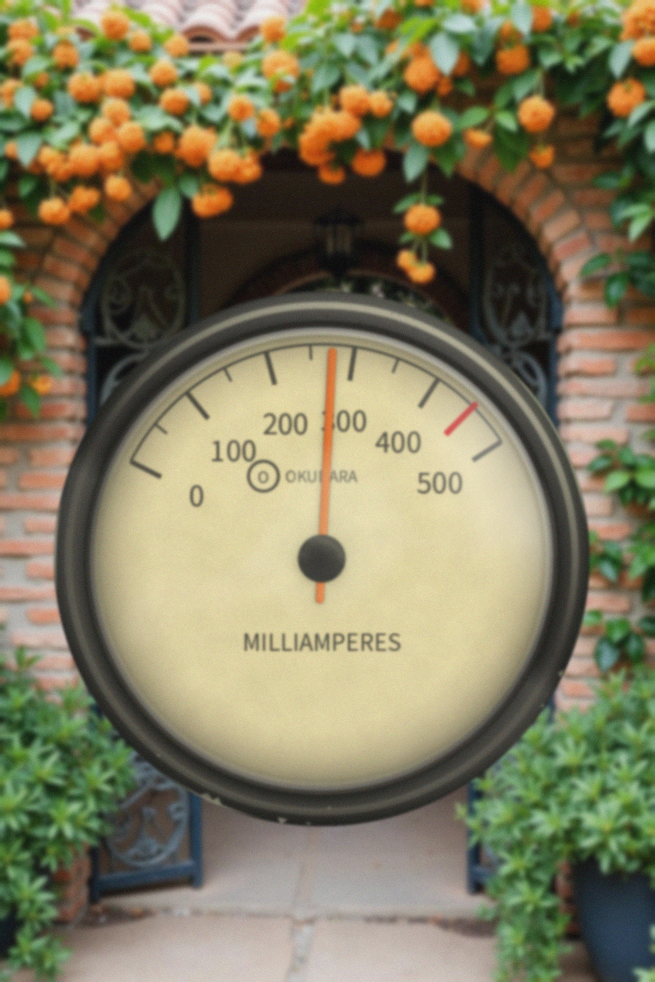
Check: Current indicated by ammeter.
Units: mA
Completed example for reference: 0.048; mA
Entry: 275; mA
